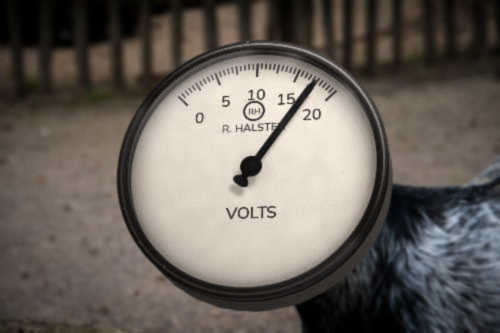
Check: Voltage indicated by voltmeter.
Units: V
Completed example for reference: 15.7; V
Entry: 17.5; V
